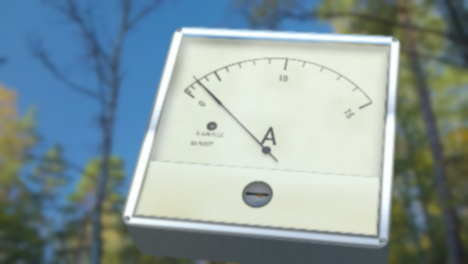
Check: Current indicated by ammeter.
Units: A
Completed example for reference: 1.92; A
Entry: 3; A
